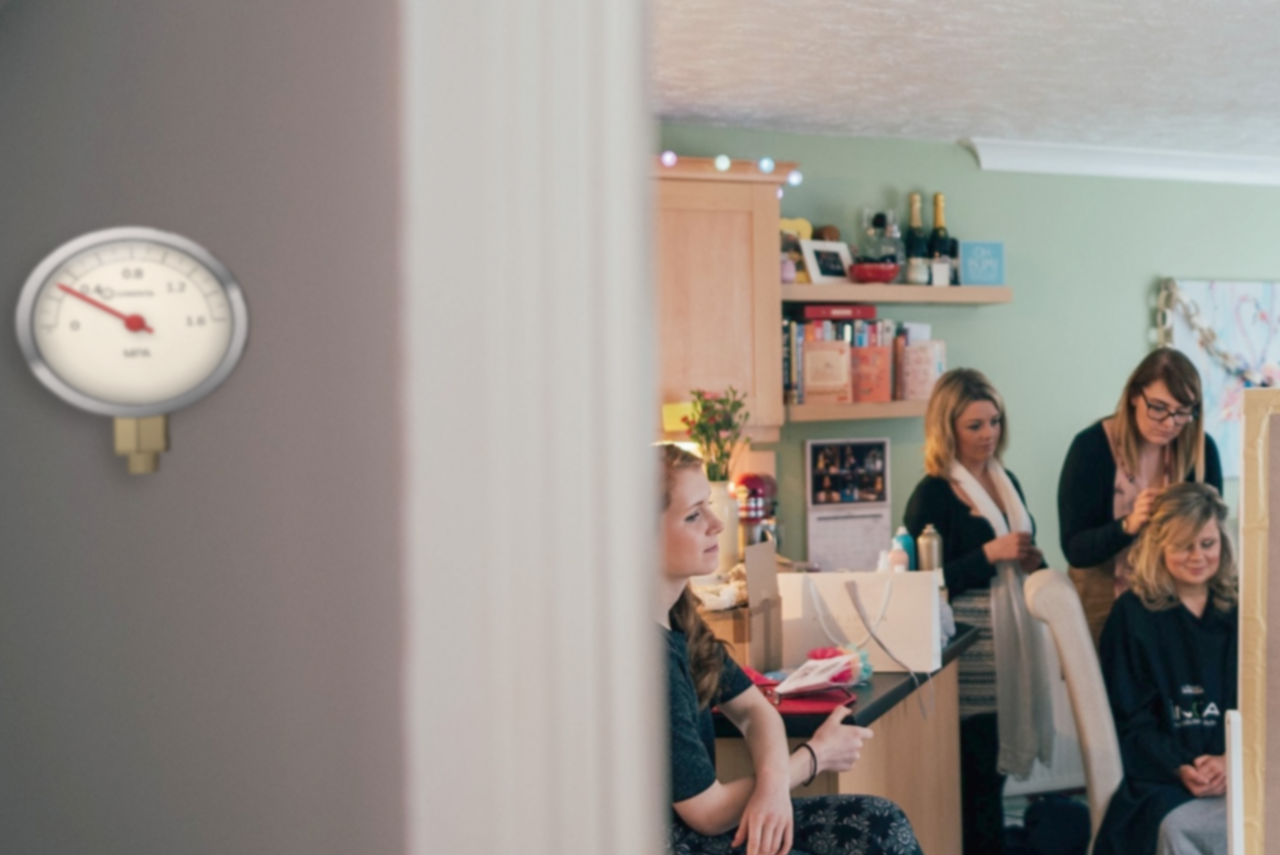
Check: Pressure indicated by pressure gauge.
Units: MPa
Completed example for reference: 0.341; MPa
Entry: 0.3; MPa
